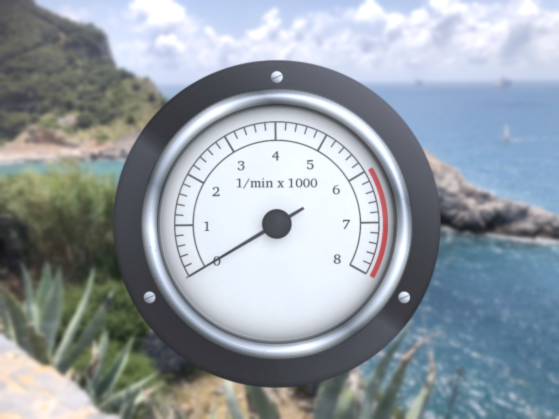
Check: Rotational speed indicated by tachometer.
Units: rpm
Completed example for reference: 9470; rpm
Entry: 0; rpm
